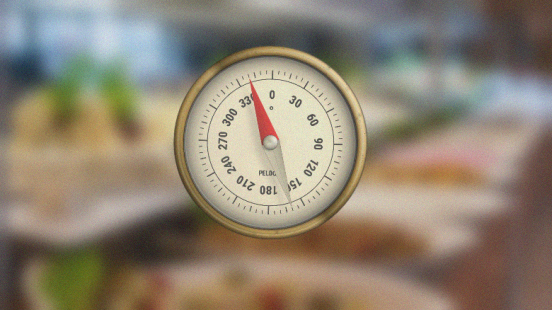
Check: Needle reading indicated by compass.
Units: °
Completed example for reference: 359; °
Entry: 340; °
